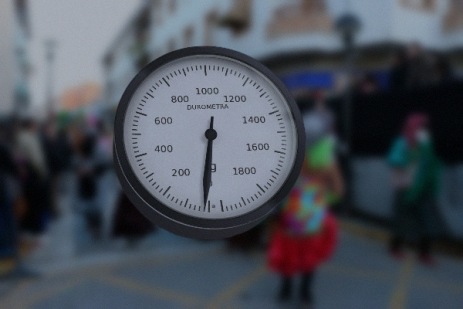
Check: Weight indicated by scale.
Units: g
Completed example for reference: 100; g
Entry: 20; g
